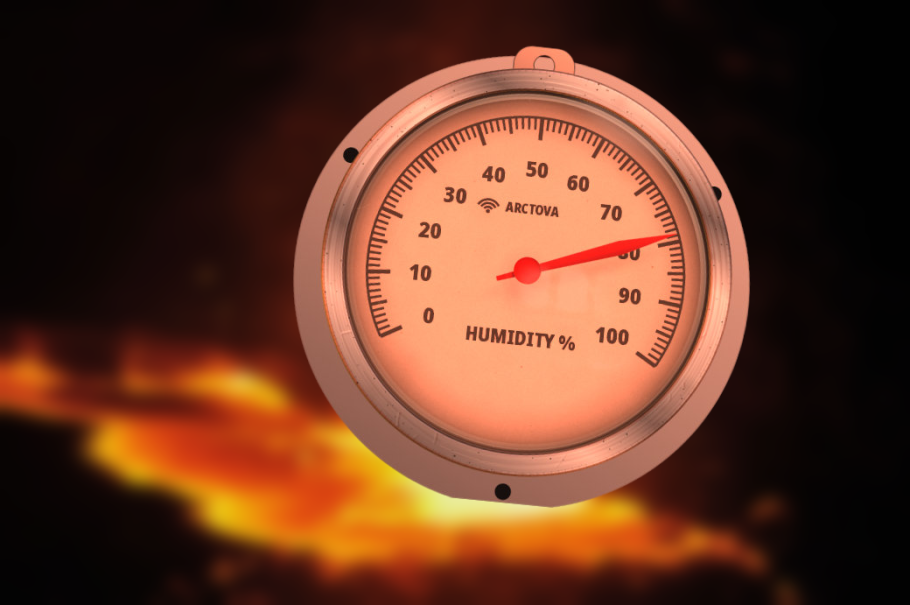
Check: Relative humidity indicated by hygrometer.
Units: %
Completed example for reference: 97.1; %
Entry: 79; %
